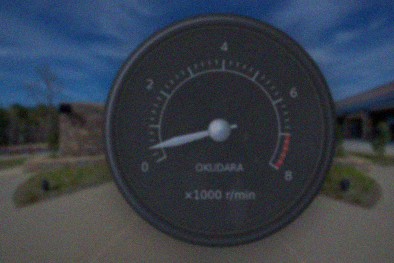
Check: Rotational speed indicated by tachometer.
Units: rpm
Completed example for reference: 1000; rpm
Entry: 400; rpm
